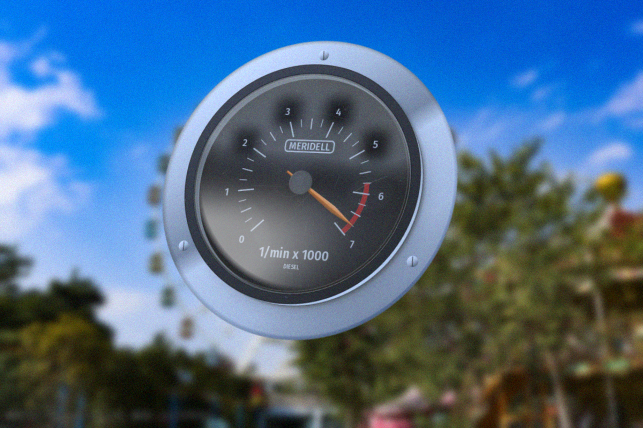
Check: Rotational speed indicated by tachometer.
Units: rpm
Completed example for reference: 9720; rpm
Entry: 6750; rpm
